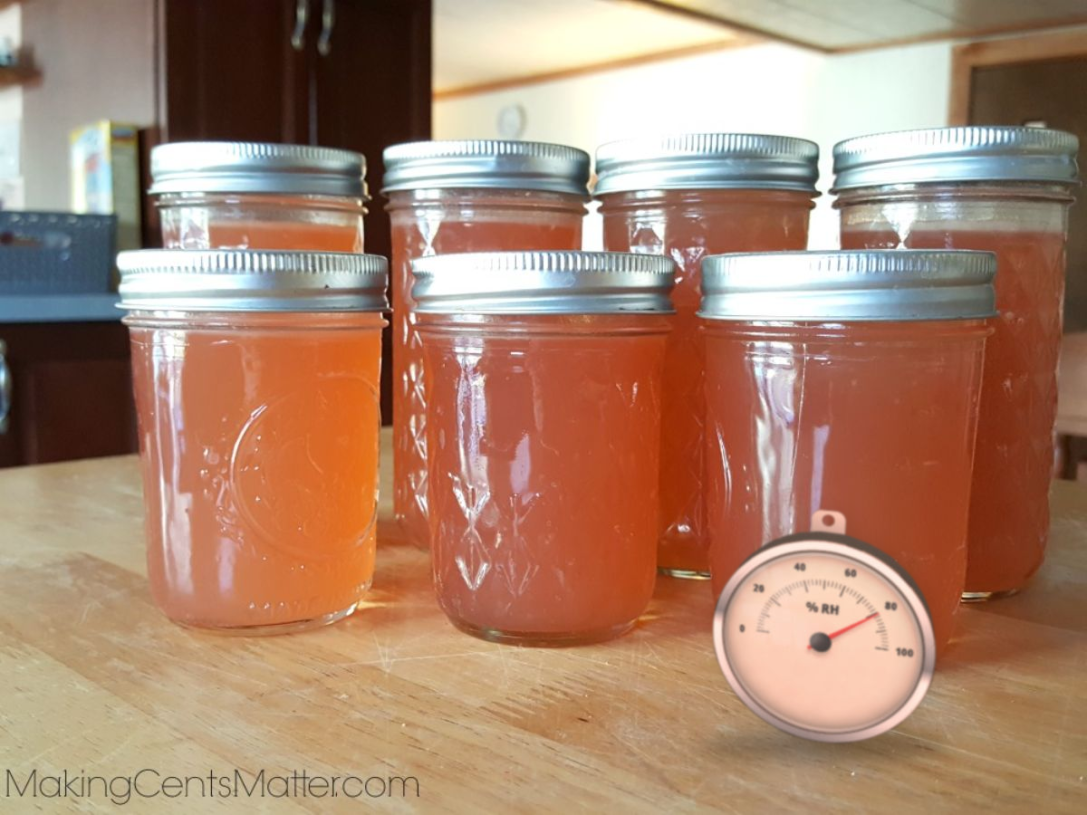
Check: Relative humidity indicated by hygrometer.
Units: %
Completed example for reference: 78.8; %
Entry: 80; %
